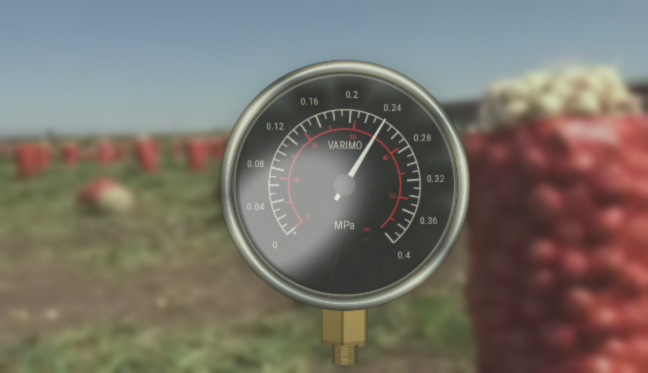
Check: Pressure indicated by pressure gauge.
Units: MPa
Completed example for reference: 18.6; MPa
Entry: 0.24; MPa
